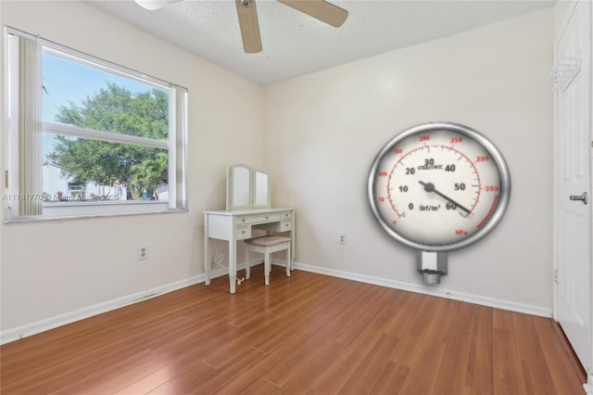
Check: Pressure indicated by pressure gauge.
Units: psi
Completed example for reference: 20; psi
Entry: 58; psi
